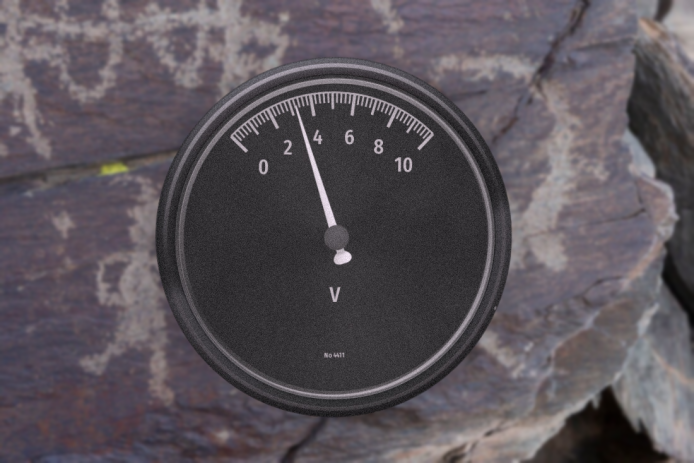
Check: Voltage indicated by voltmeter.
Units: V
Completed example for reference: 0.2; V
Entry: 3.2; V
